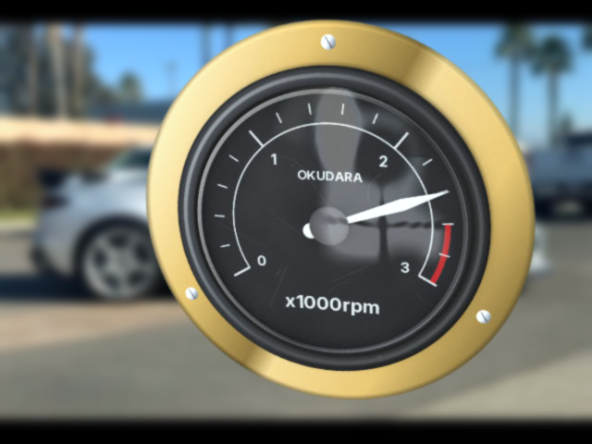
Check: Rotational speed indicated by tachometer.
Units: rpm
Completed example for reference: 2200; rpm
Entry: 2400; rpm
